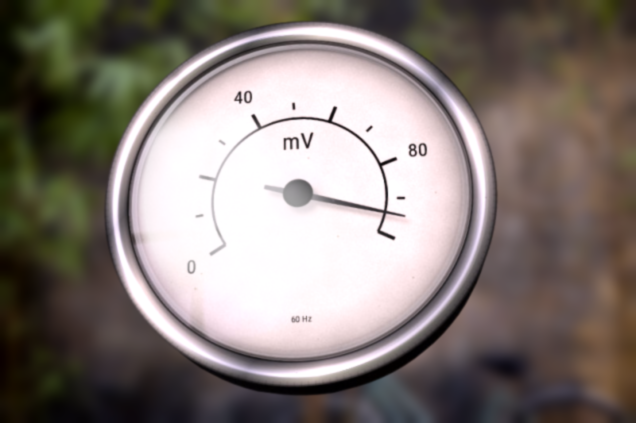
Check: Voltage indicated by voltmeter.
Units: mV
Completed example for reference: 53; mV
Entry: 95; mV
